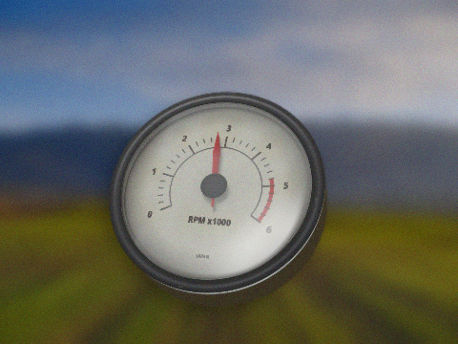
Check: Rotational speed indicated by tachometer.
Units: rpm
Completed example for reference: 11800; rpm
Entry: 2800; rpm
